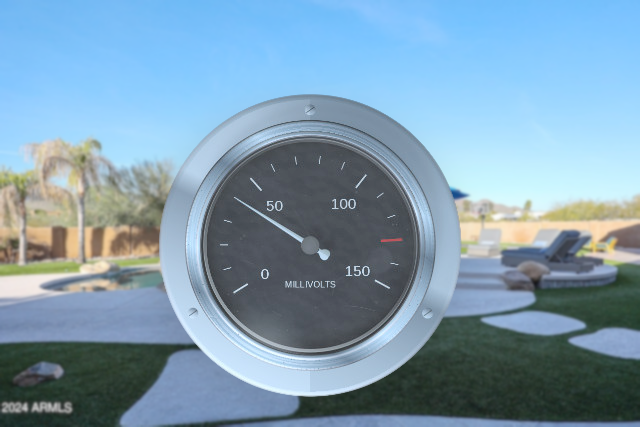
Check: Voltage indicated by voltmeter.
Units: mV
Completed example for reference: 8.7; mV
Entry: 40; mV
